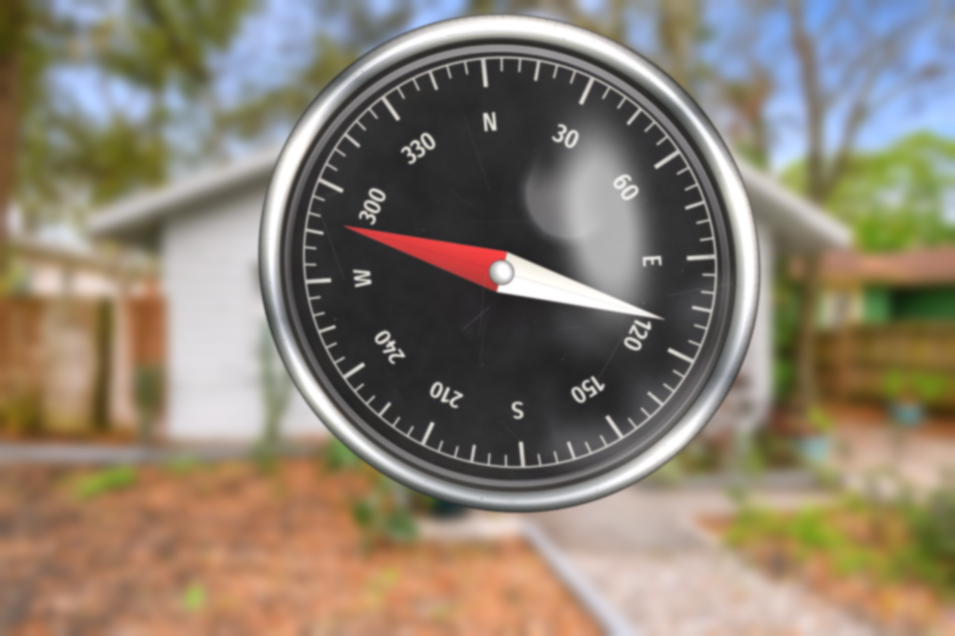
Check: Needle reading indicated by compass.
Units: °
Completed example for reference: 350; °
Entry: 290; °
